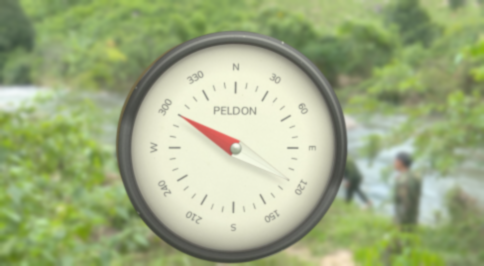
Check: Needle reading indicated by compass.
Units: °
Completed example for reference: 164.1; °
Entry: 300; °
